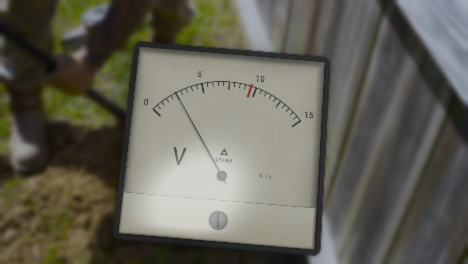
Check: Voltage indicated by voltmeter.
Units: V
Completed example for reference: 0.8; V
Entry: 2.5; V
